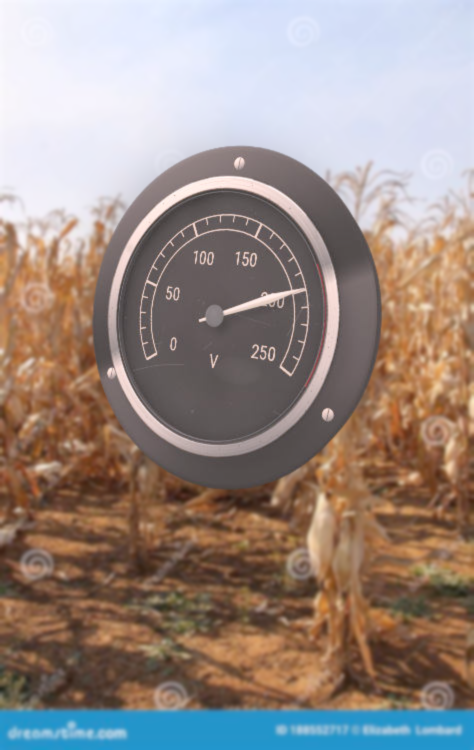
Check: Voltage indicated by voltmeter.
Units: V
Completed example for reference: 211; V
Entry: 200; V
